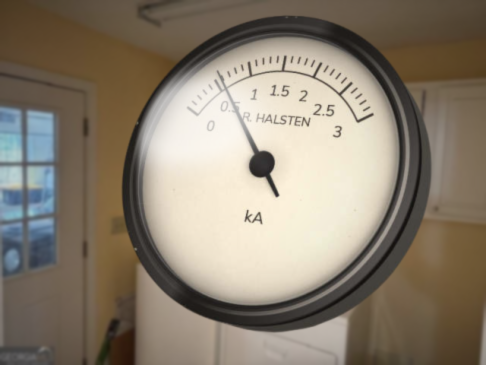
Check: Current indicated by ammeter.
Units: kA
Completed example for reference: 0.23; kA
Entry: 0.6; kA
